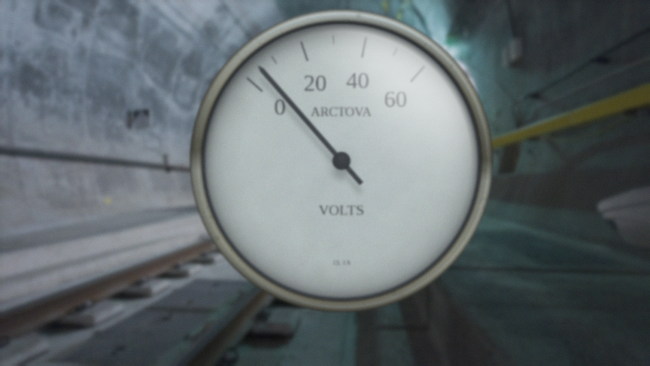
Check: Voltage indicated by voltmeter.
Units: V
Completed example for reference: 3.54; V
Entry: 5; V
